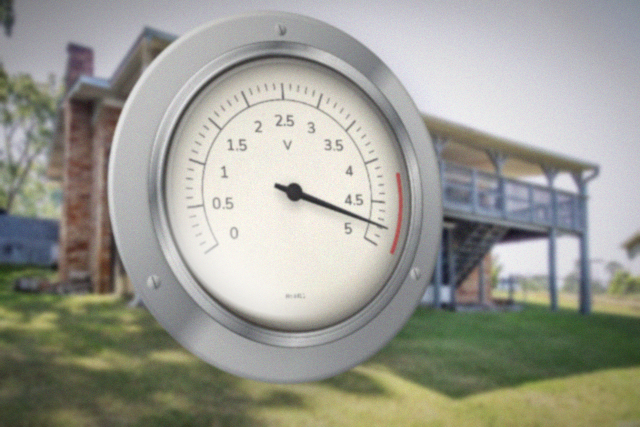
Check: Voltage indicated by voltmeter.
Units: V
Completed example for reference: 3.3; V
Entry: 4.8; V
